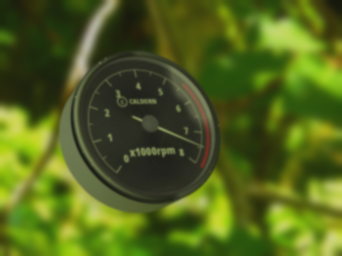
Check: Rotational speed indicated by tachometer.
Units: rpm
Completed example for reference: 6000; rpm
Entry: 7500; rpm
